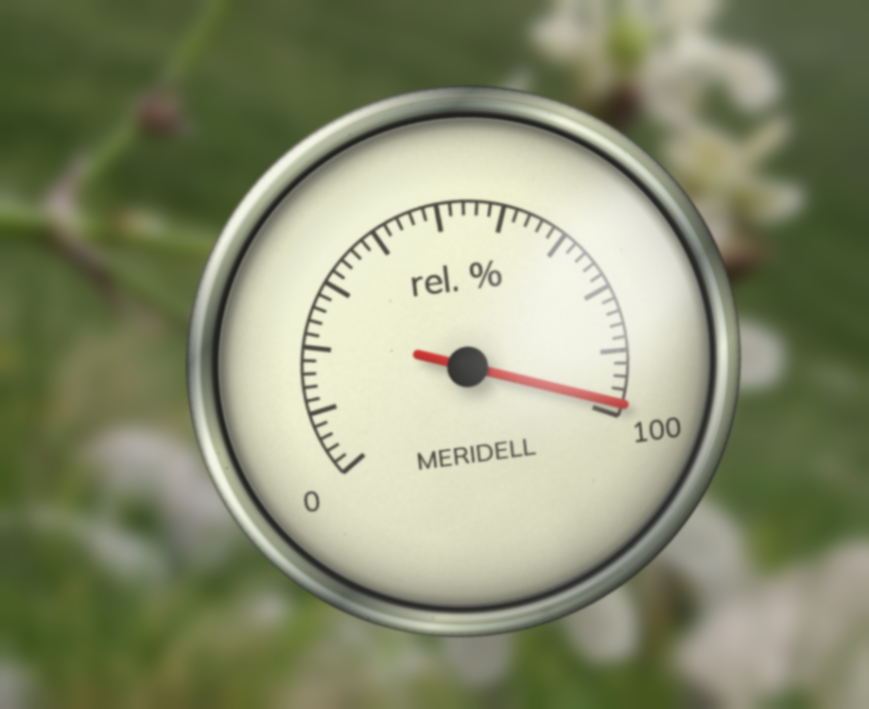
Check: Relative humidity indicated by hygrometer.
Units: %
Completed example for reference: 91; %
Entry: 98; %
